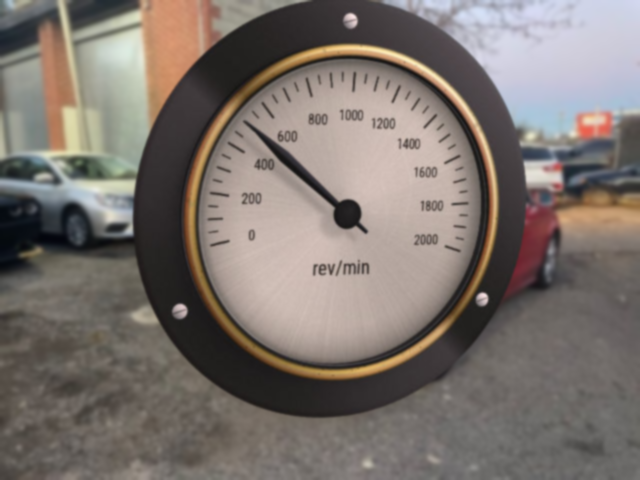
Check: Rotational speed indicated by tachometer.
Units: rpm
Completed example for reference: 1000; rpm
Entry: 500; rpm
